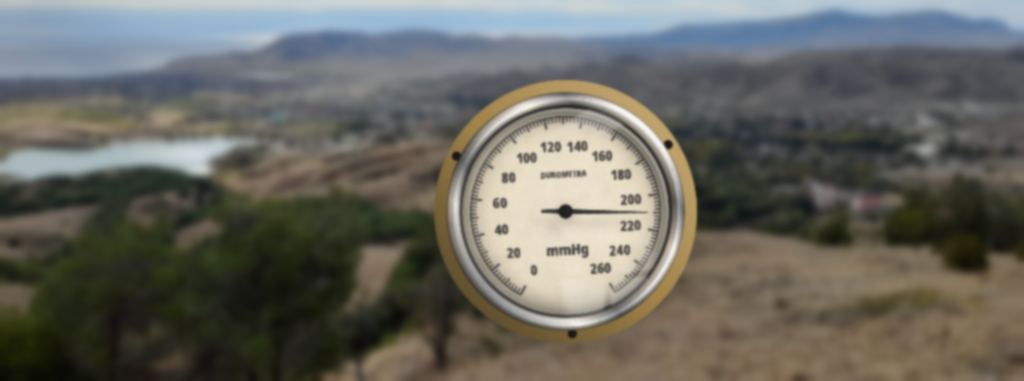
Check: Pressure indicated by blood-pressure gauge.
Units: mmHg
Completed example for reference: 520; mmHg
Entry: 210; mmHg
